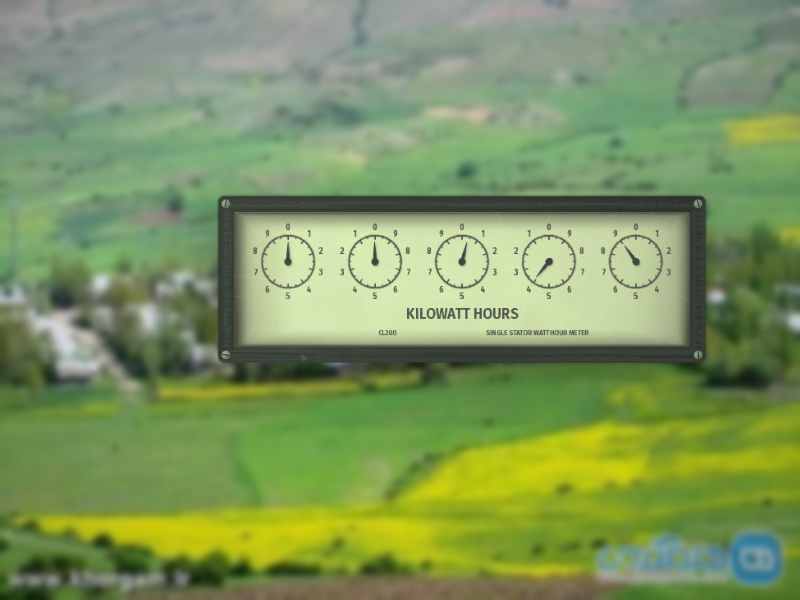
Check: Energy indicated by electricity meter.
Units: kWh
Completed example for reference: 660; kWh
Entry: 39; kWh
